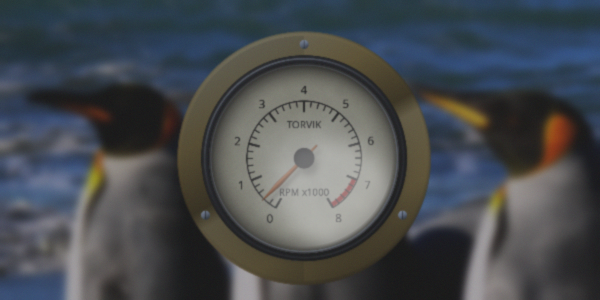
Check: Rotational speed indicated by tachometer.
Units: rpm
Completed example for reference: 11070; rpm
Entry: 400; rpm
